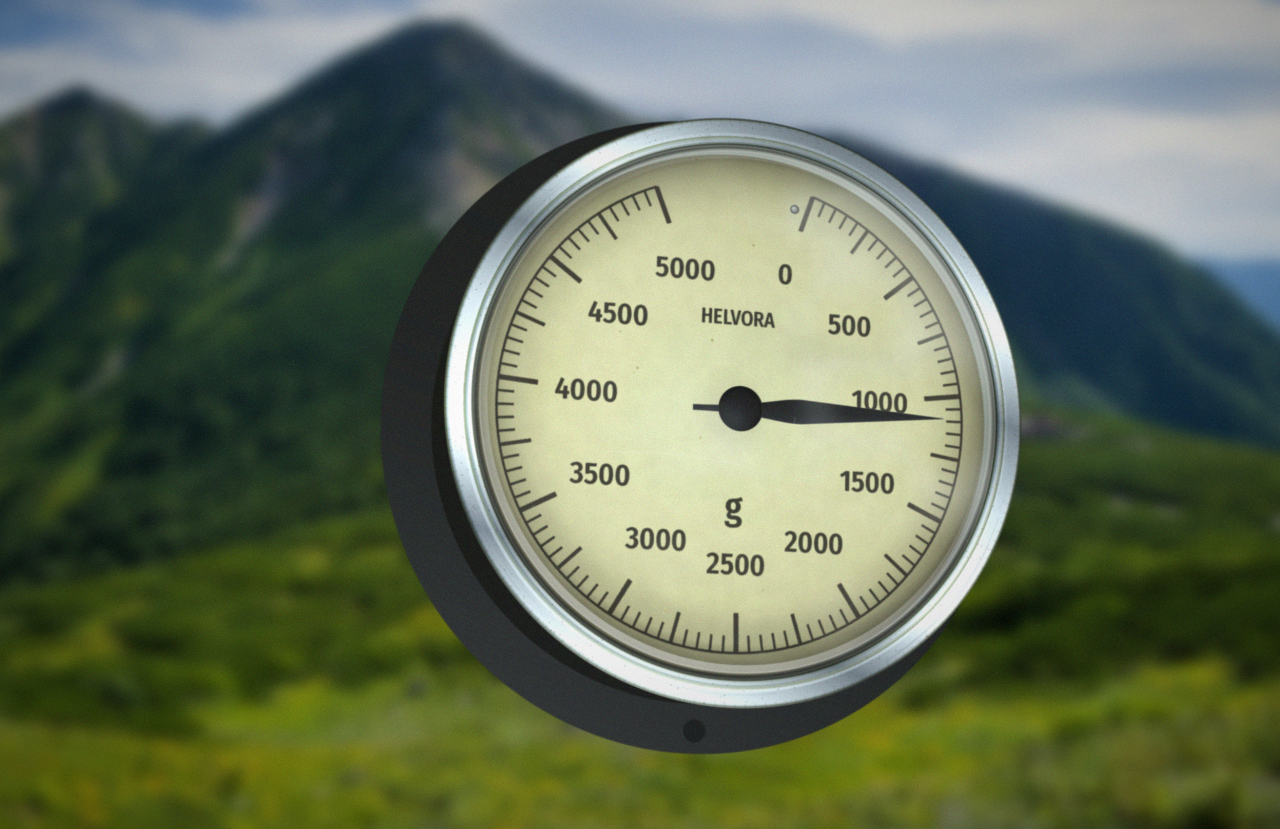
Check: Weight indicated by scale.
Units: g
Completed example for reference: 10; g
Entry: 1100; g
